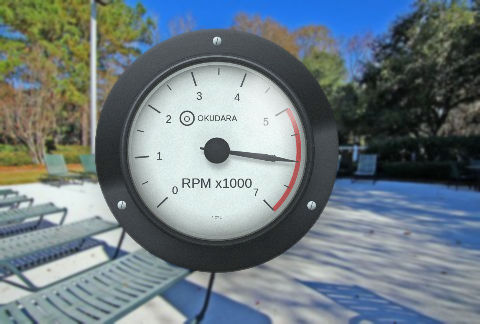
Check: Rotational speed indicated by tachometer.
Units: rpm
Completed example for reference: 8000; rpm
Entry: 6000; rpm
